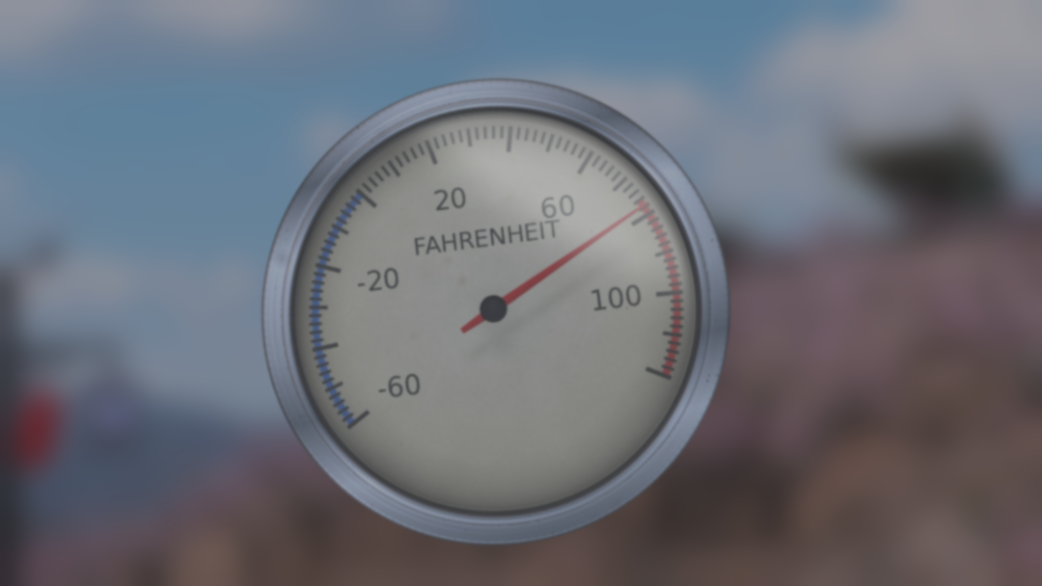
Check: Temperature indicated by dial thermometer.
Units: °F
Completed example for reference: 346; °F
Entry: 78; °F
